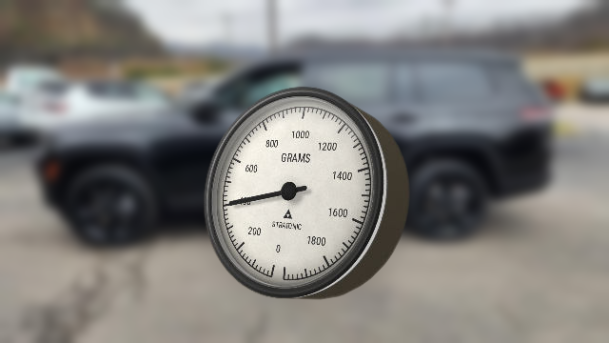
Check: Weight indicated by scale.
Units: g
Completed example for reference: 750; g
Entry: 400; g
